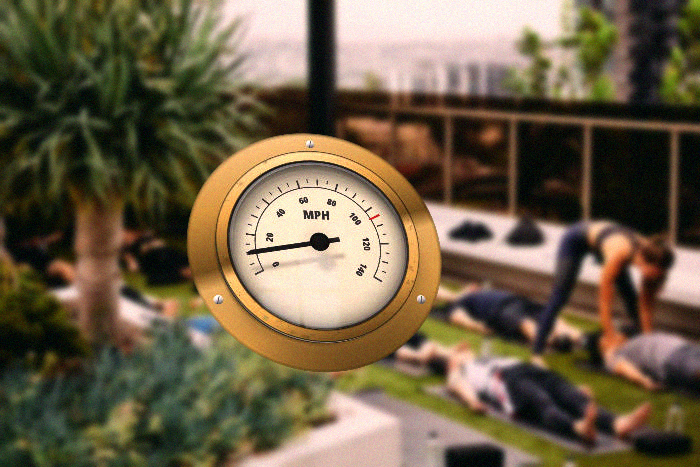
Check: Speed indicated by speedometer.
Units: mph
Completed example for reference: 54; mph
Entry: 10; mph
